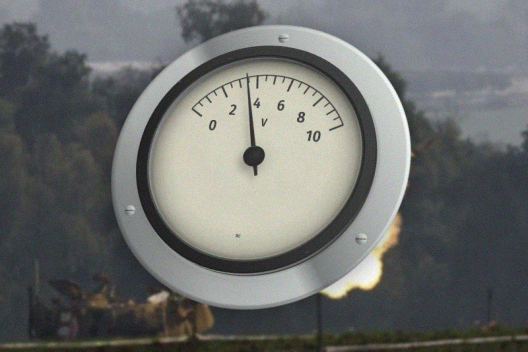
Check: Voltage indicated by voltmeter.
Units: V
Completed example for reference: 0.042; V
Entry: 3.5; V
